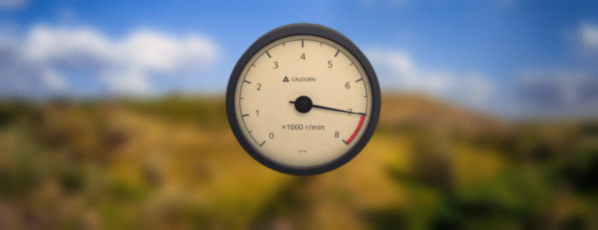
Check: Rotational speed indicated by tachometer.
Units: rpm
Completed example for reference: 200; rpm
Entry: 7000; rpm
